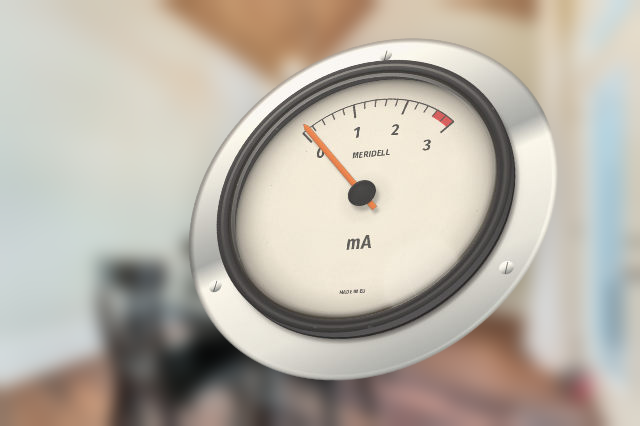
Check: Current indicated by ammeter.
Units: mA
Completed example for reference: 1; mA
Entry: 0.1; mA
